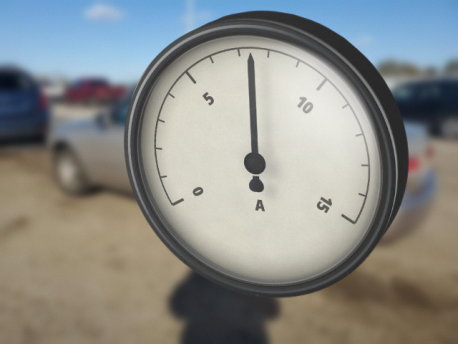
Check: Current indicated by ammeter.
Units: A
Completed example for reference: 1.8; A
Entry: 7.5; A
